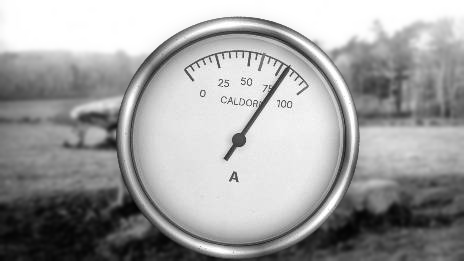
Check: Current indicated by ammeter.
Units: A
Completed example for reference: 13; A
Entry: 80; A
